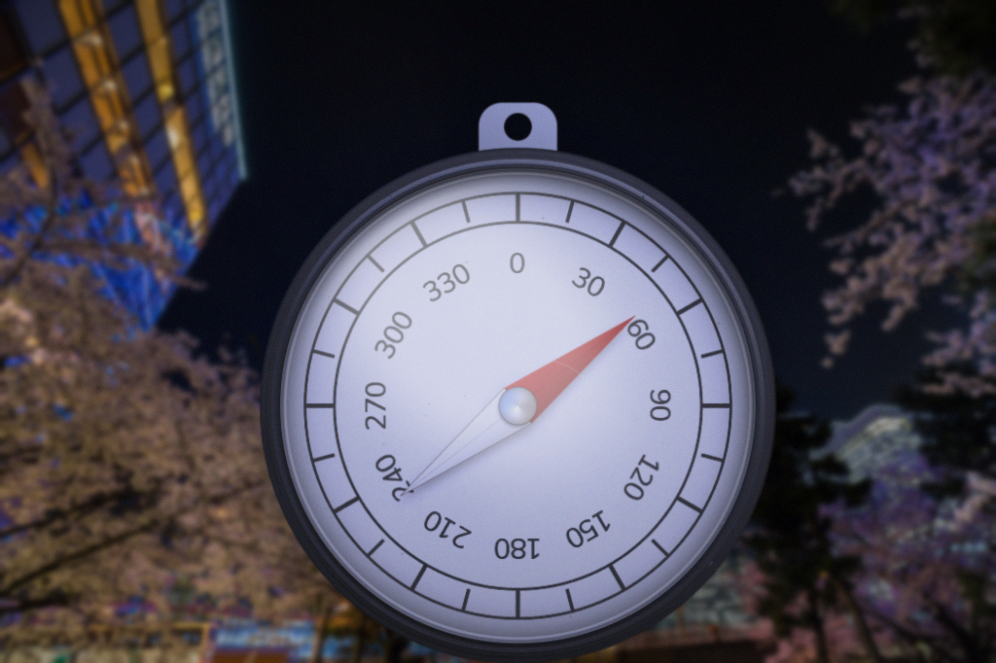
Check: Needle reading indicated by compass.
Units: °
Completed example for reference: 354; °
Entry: 52.5; °
